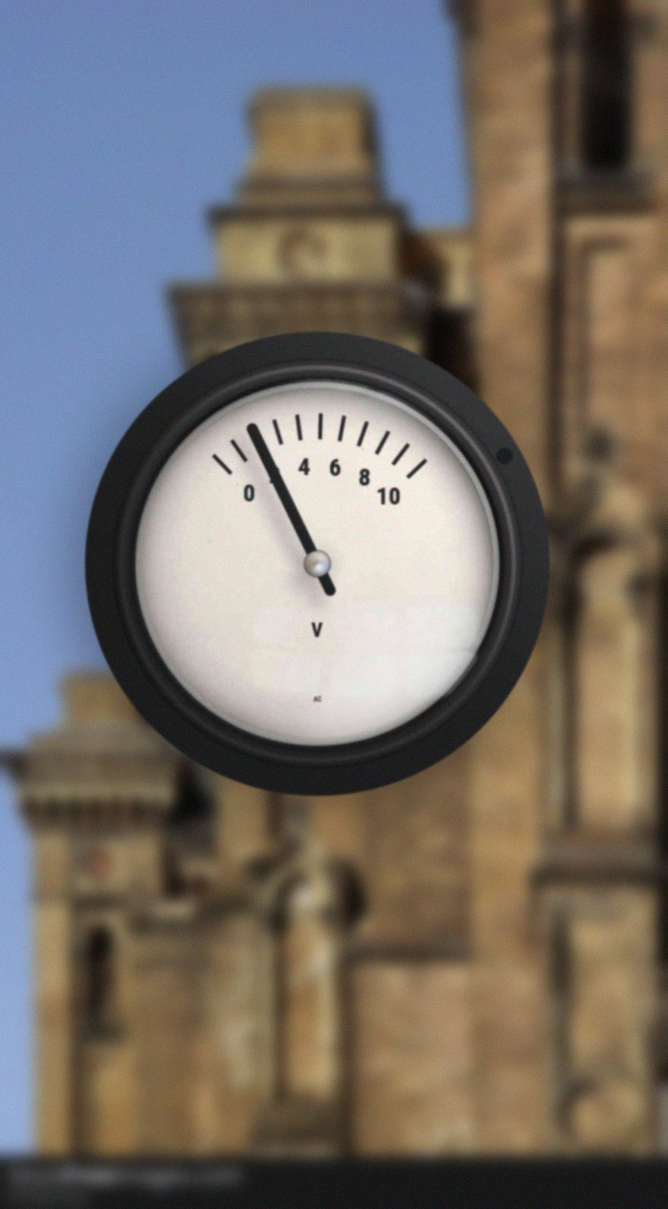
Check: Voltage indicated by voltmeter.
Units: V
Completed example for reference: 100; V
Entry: 2; V
